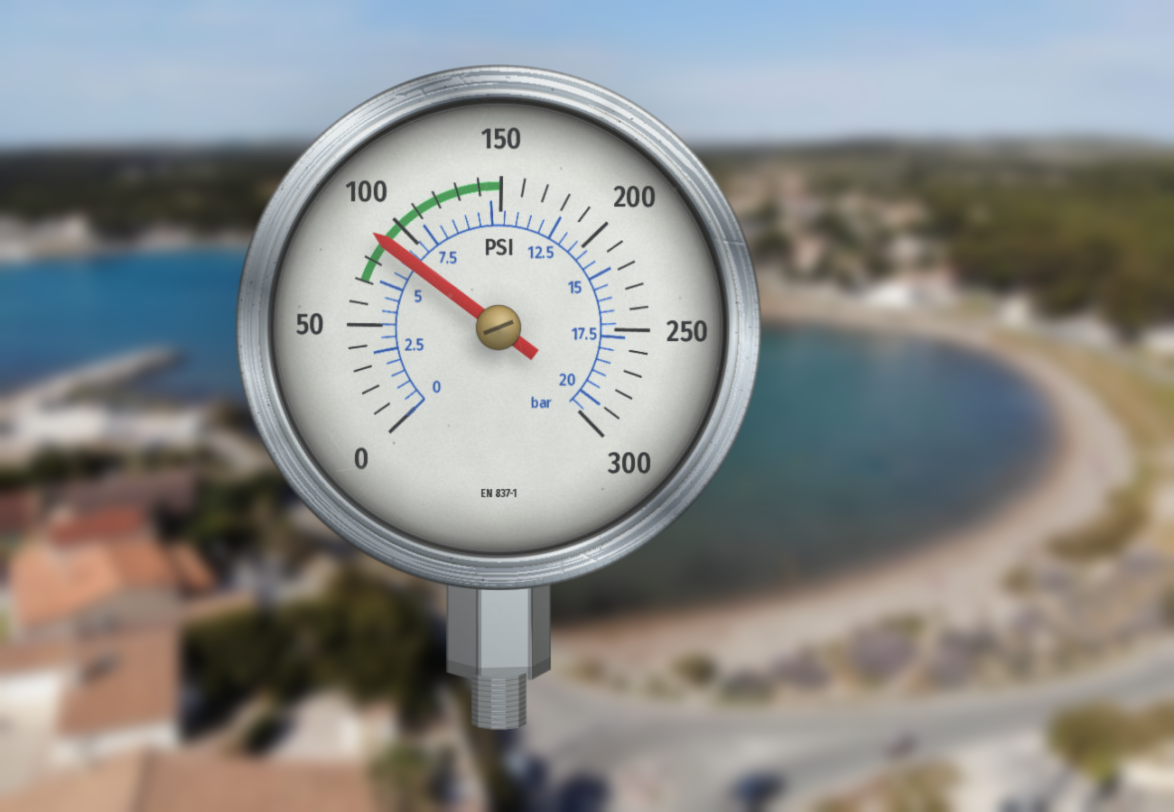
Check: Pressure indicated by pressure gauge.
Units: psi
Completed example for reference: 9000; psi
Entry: 90; psi
